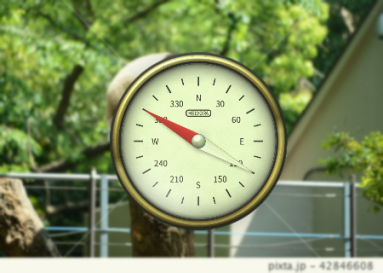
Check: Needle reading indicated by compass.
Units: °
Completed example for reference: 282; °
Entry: 300; °
